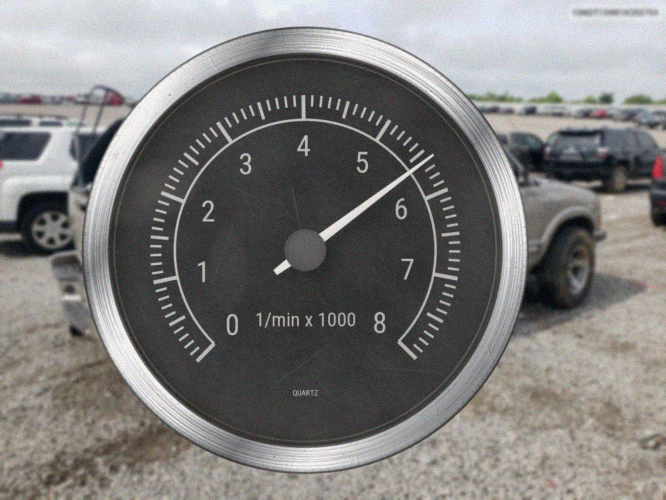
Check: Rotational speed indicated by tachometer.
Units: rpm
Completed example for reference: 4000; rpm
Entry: 5600; rpm
